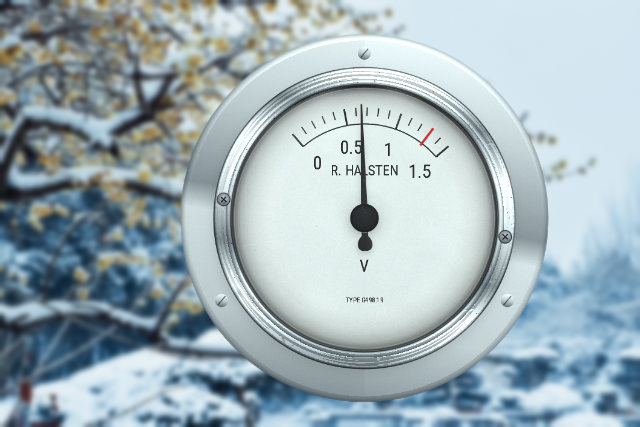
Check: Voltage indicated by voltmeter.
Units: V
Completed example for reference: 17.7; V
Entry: 0.65; V
